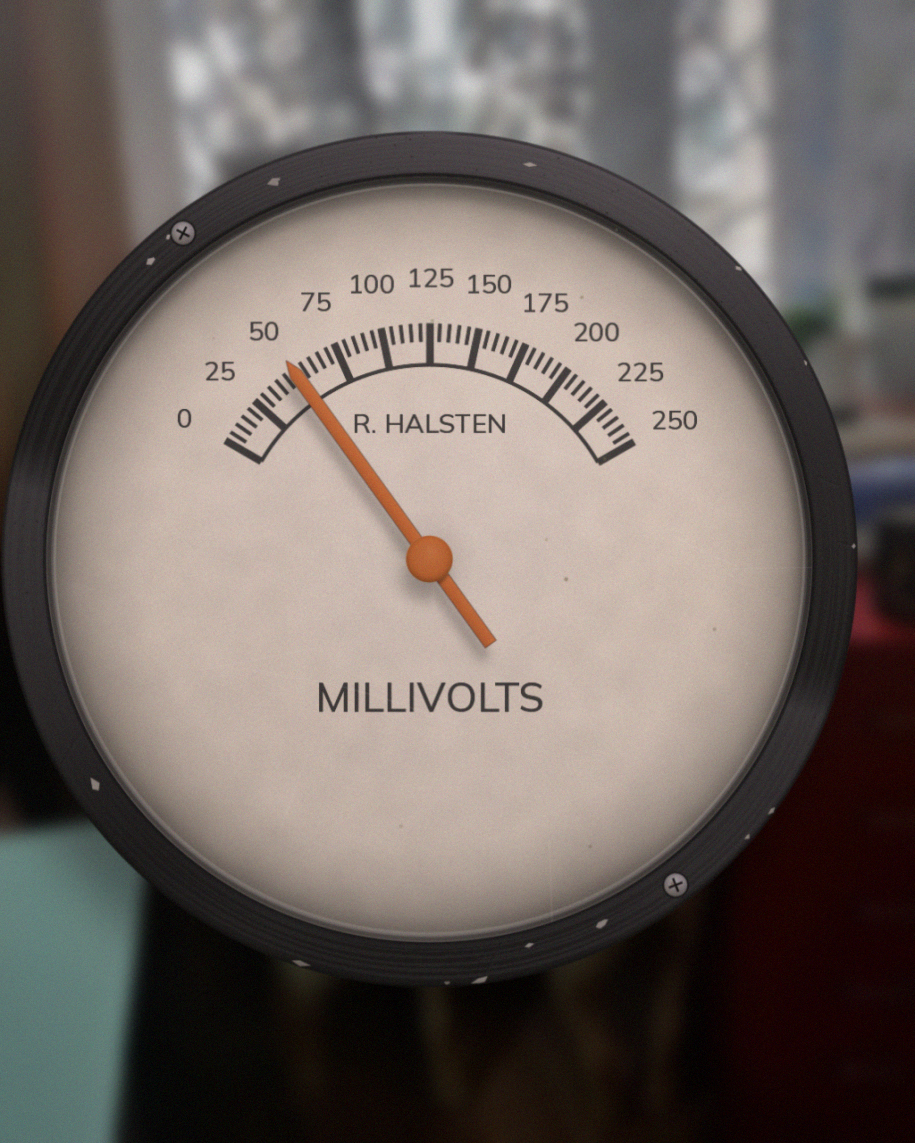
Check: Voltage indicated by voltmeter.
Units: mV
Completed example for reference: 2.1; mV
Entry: 50; mV
